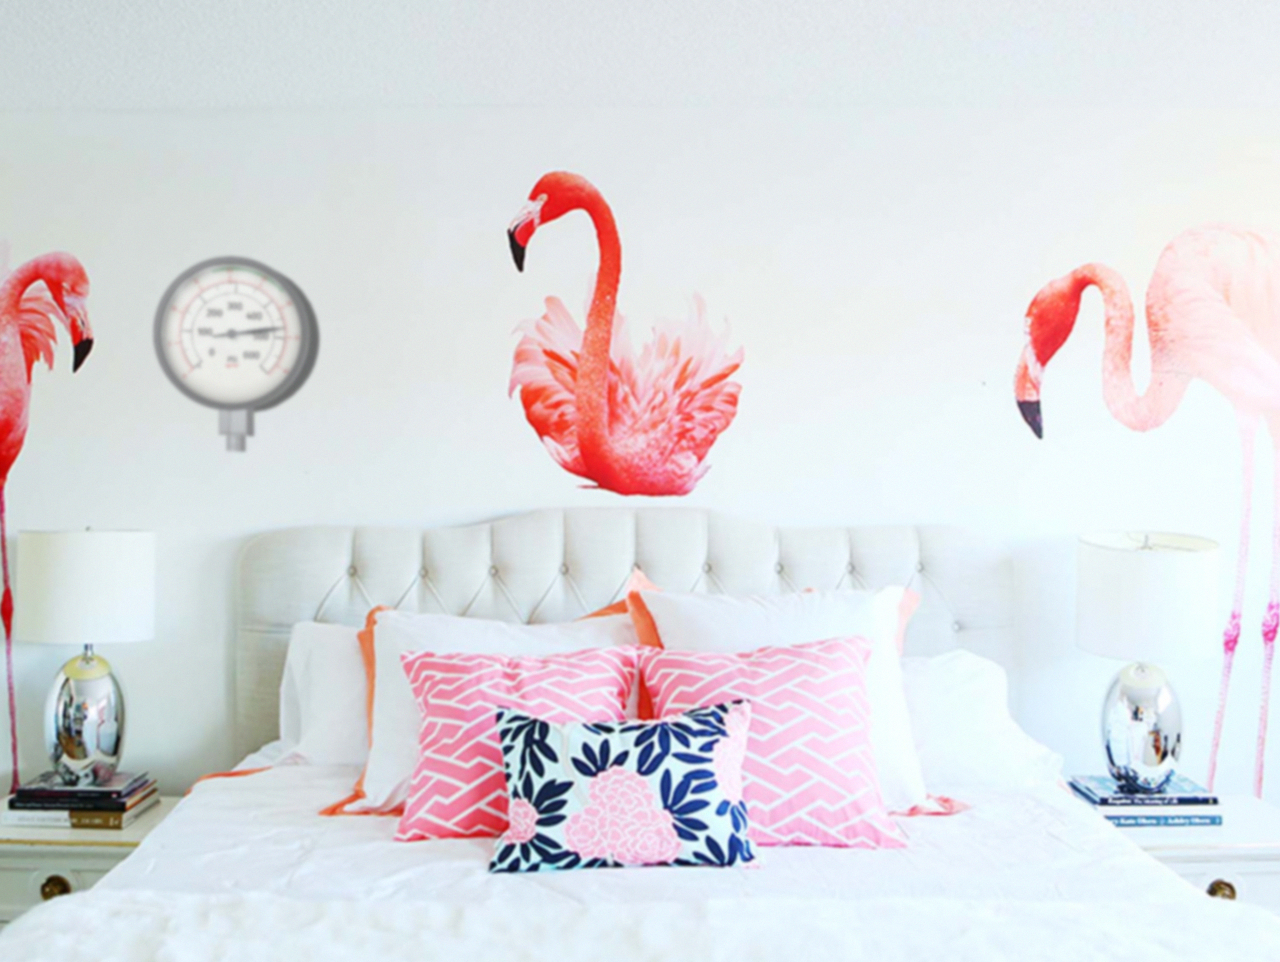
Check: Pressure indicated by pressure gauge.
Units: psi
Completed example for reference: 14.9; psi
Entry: 475; psi
